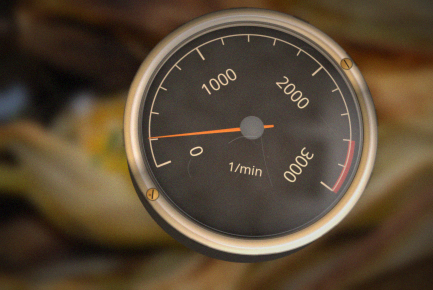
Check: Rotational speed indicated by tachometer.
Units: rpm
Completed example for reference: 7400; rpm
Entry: 200; rpm
